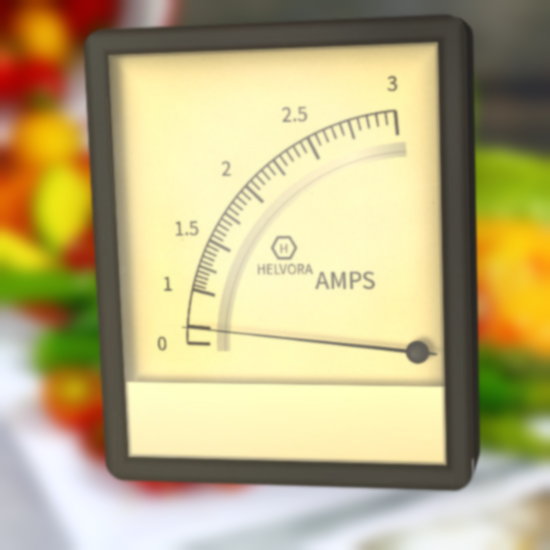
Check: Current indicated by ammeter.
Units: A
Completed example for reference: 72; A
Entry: 0.5; A
